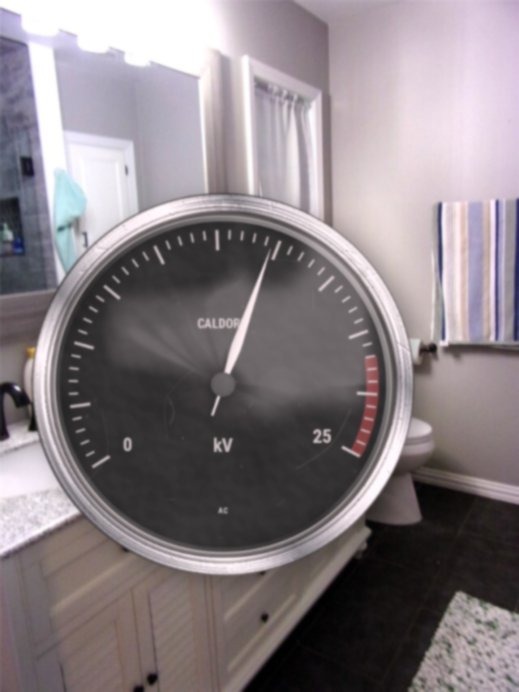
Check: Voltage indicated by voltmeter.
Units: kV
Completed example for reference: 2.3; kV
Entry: 14.75; kV
